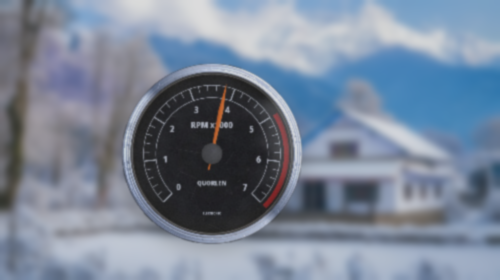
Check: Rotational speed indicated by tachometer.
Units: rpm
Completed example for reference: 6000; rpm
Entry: 3800; rpm
